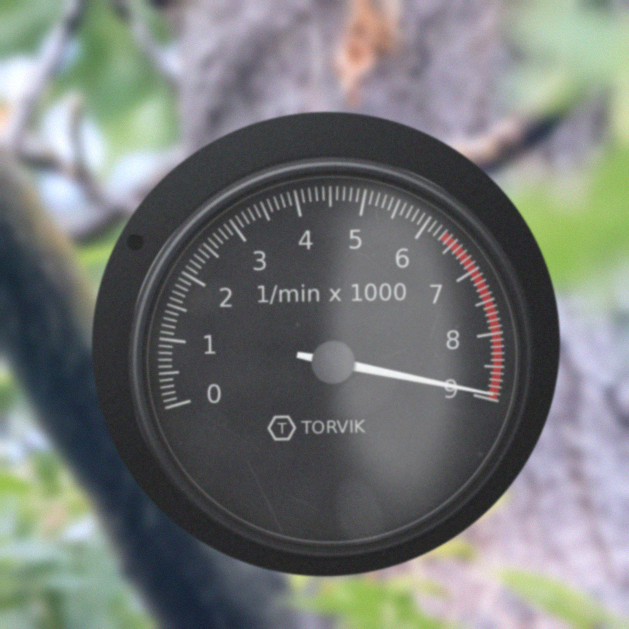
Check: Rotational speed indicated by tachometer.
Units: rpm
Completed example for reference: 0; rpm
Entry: 8900; rpm
